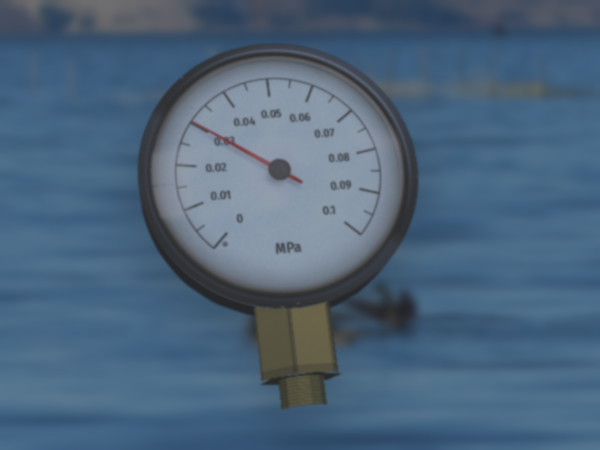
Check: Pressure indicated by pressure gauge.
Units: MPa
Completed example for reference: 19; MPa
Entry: 0.03; MPa
